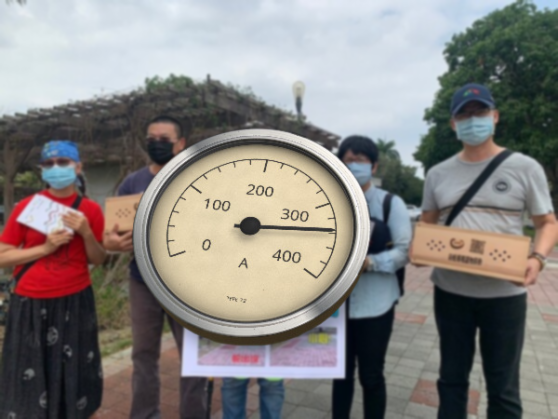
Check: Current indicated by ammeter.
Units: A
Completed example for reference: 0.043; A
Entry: 340; A
